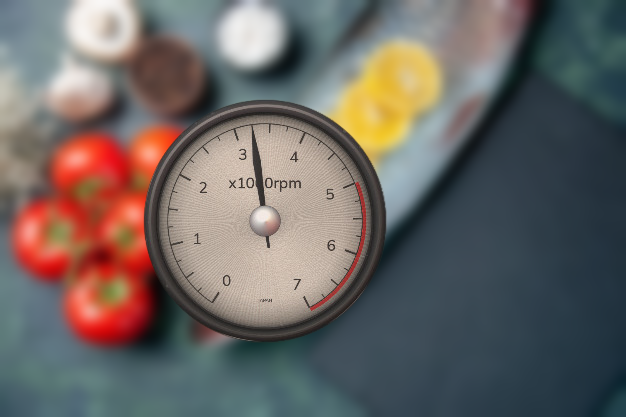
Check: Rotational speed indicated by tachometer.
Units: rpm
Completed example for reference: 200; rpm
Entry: 3250; rpm
